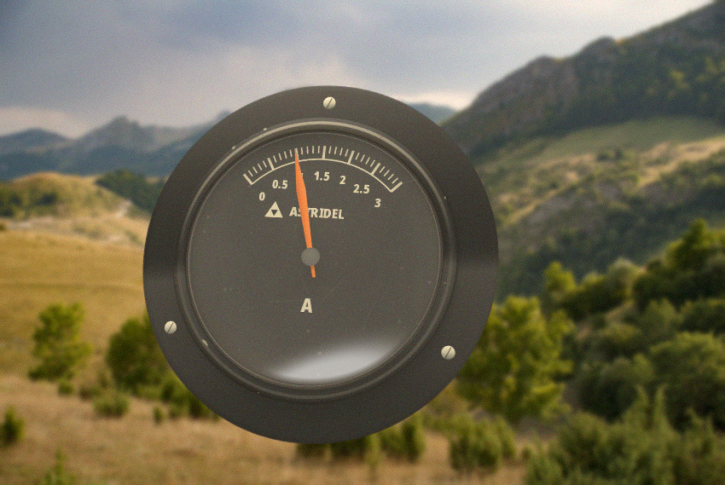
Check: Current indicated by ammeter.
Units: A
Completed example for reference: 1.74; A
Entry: 1; A
